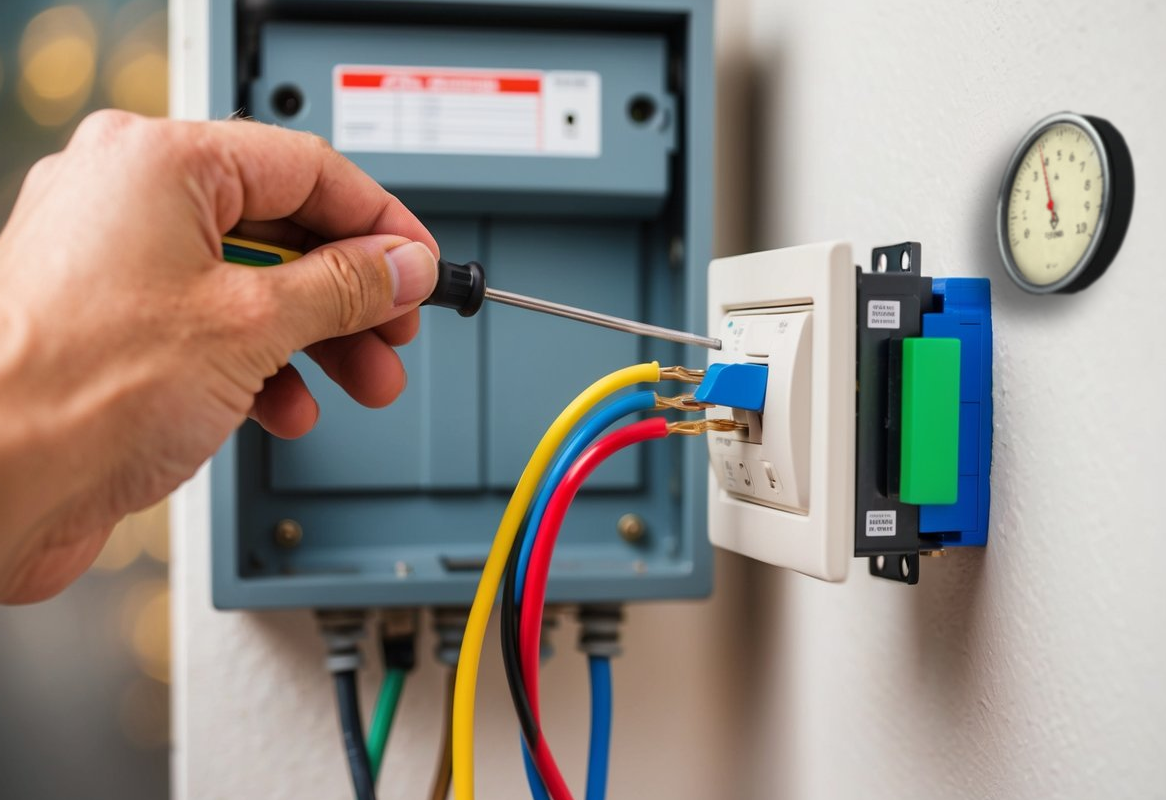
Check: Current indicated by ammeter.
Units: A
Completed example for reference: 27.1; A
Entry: 4; A
